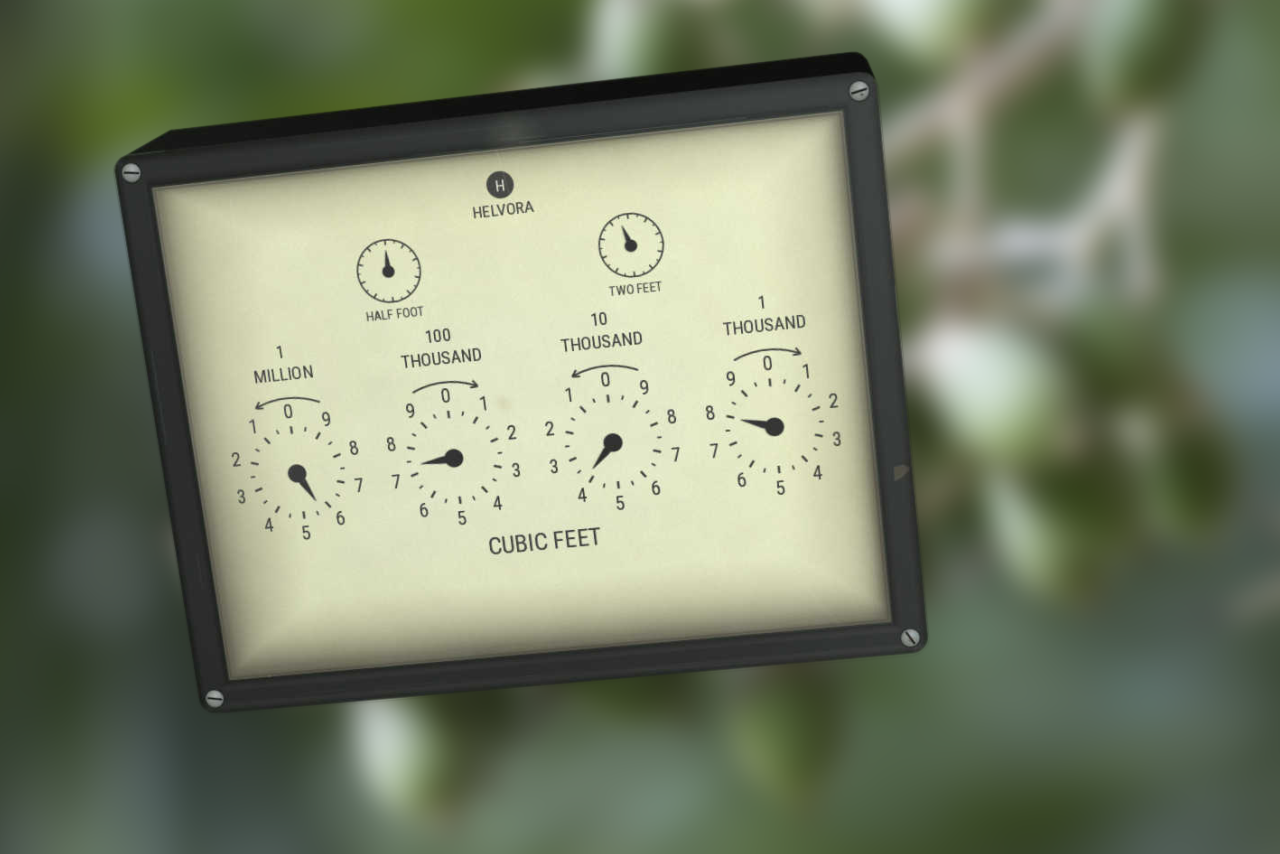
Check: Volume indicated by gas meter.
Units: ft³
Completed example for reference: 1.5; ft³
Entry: 573800; ft³
